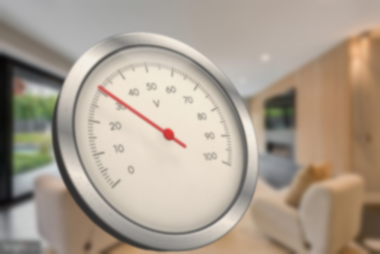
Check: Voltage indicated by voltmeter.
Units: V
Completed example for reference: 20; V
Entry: 30; V
